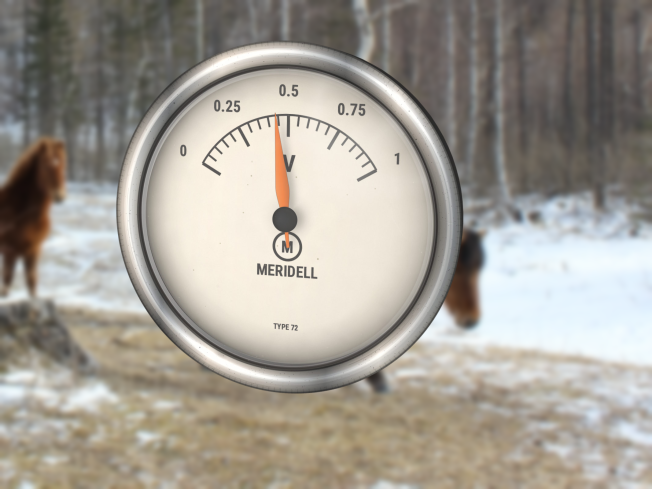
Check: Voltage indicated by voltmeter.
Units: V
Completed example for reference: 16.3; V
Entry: 0.45; V
